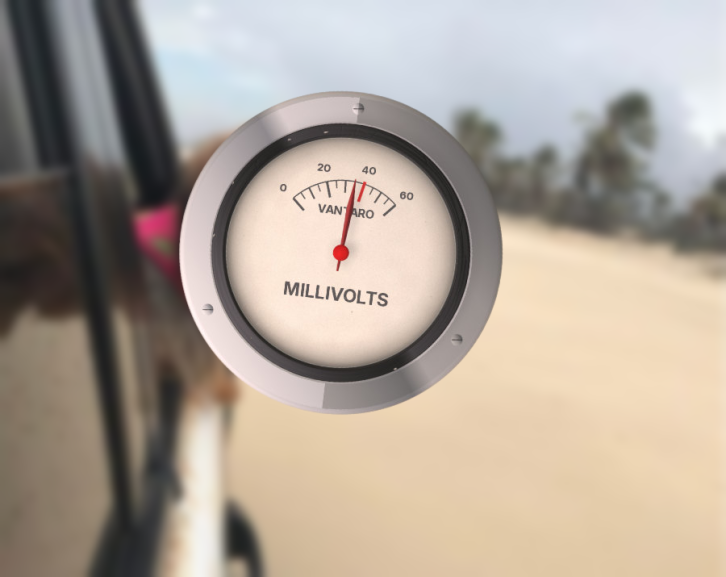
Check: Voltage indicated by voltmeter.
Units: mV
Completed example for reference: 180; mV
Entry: 35; mV
